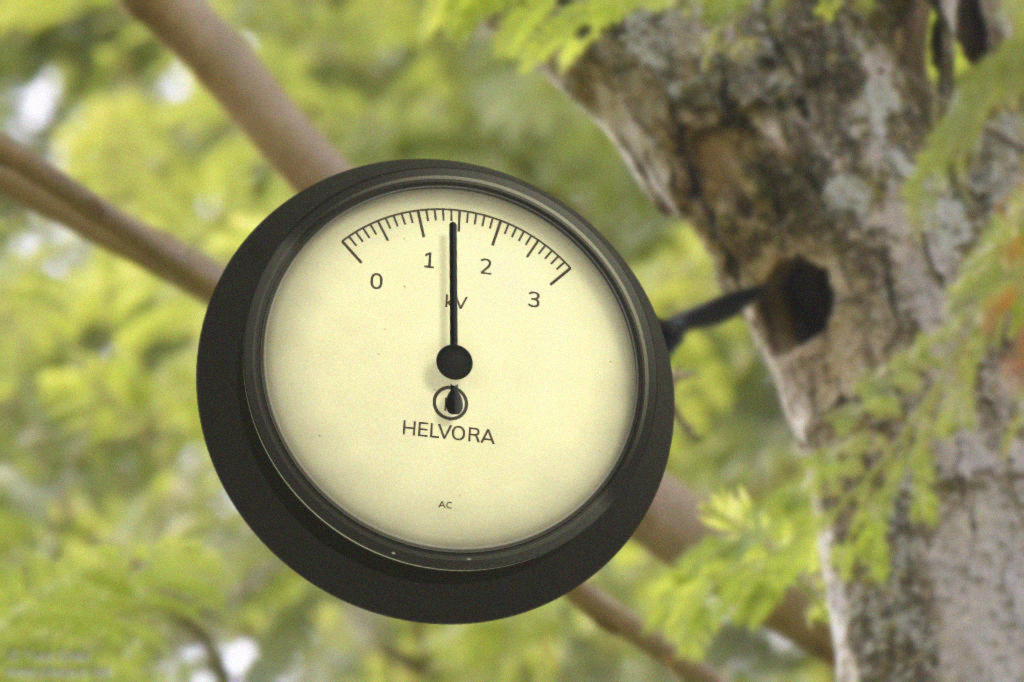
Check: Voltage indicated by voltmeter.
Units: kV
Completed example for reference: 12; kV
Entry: 1.4; kV
